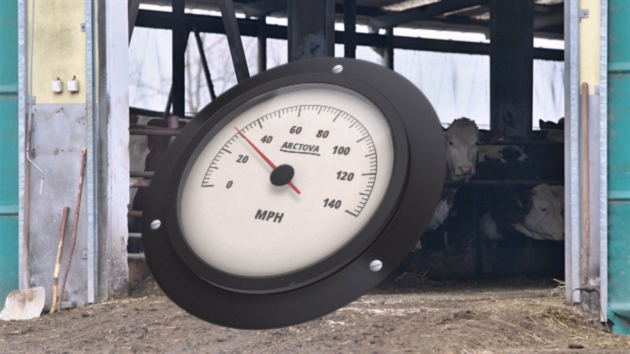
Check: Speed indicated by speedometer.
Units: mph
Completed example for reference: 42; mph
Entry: 30; mph
